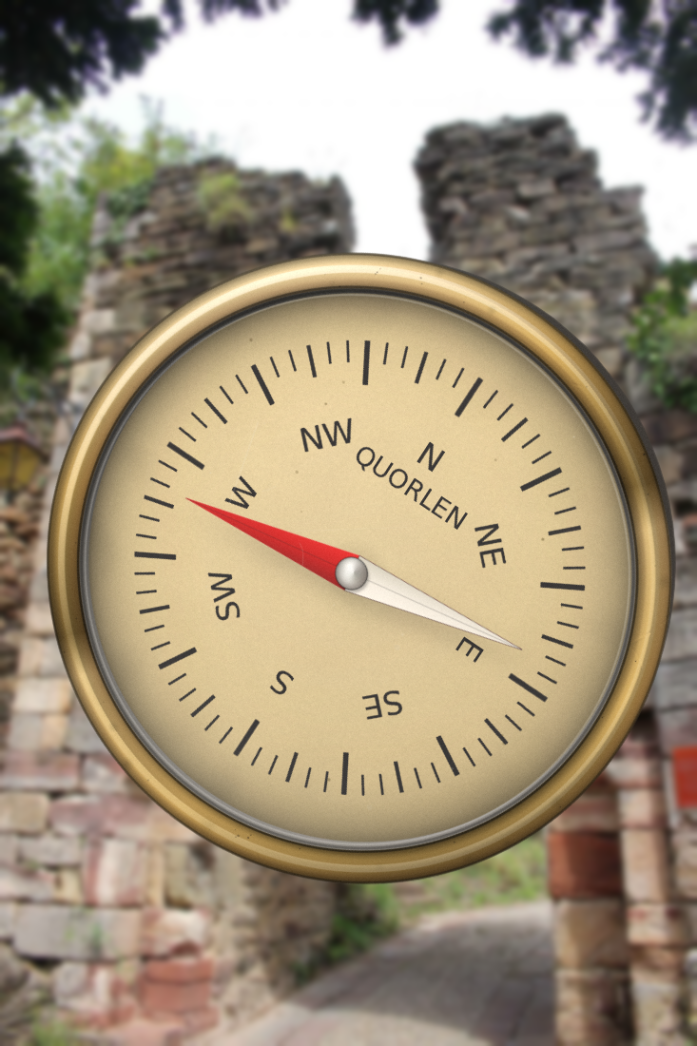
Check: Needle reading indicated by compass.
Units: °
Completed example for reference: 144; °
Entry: 260; °
